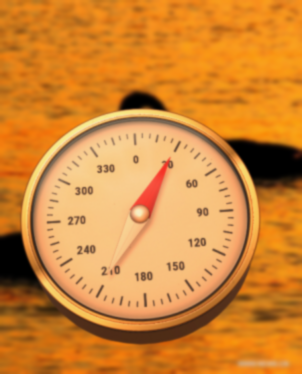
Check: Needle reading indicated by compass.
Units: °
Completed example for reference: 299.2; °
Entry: 30; °
